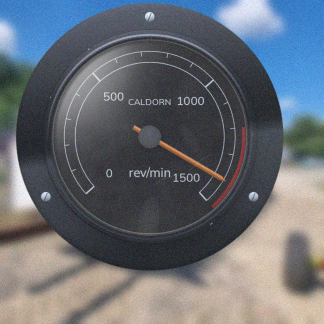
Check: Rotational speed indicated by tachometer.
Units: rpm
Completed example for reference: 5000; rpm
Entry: 1400; rpm
